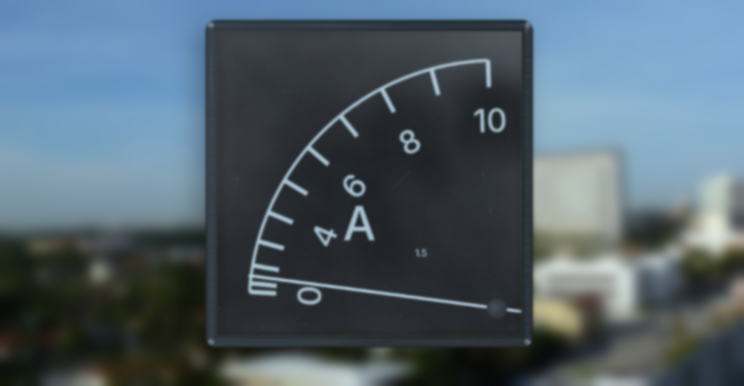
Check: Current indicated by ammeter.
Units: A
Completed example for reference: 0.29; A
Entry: 1.5; A
